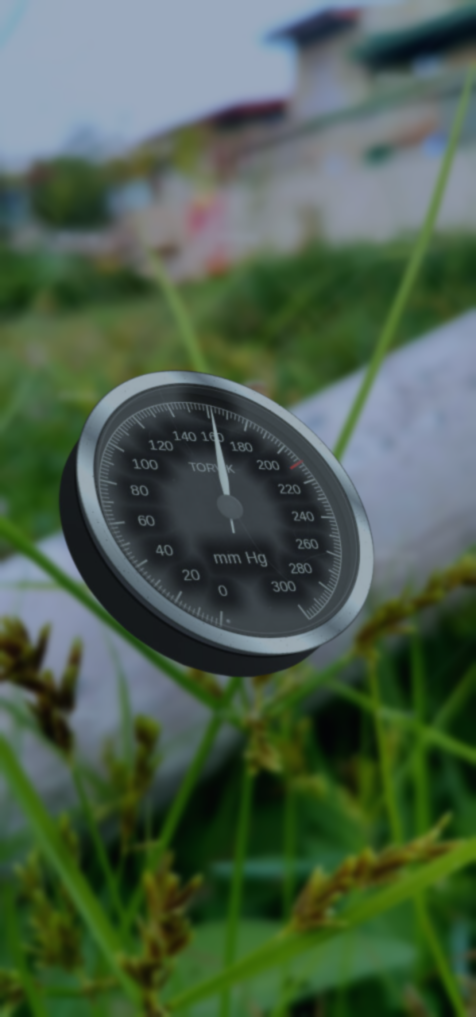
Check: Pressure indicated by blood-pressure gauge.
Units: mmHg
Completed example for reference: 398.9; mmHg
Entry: 160; mmHg
